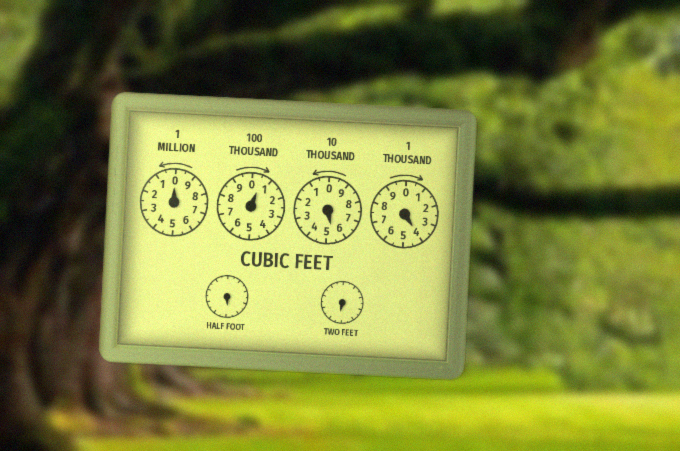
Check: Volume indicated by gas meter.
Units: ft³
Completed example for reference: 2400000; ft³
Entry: 5400; ft³
